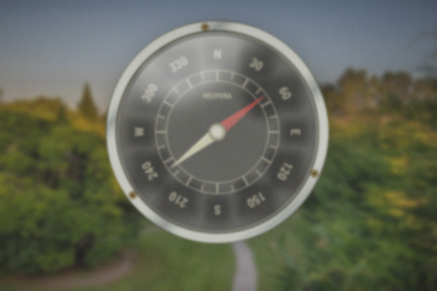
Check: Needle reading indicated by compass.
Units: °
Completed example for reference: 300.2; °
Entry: 52.5; °
